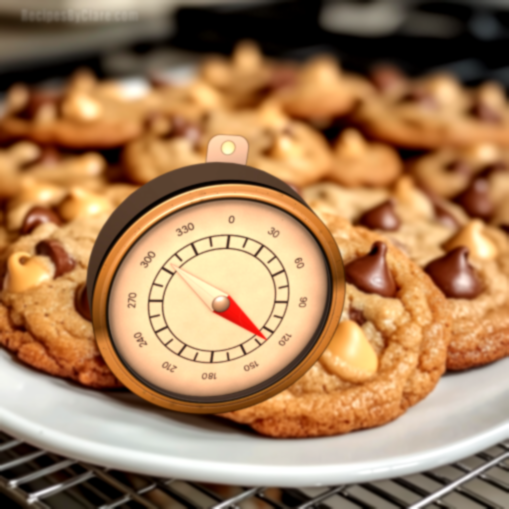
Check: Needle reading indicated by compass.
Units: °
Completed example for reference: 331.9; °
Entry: 127.5; °
